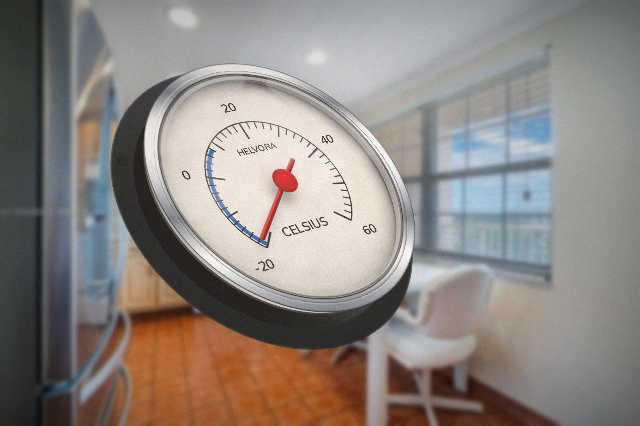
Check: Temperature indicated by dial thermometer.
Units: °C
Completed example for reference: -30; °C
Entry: -18; °C
